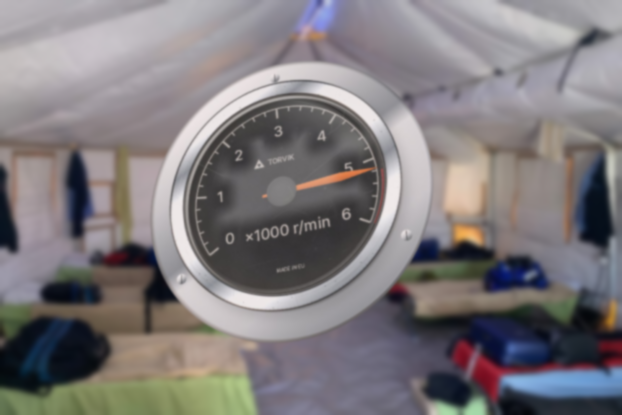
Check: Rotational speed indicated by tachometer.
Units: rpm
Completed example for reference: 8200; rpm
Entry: 5200; rpm
